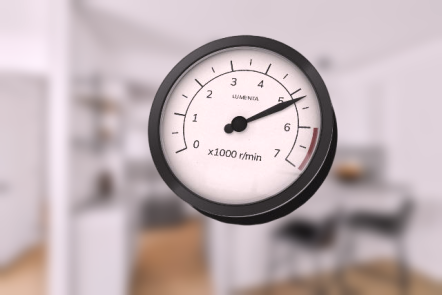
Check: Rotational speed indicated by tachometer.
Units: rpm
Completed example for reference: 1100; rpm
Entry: 5250; rpm
